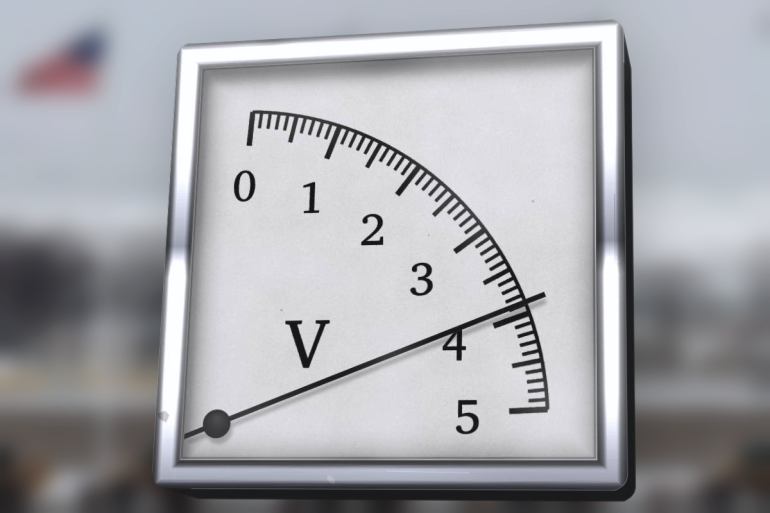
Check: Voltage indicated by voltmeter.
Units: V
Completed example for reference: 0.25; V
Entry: 3.9; V
